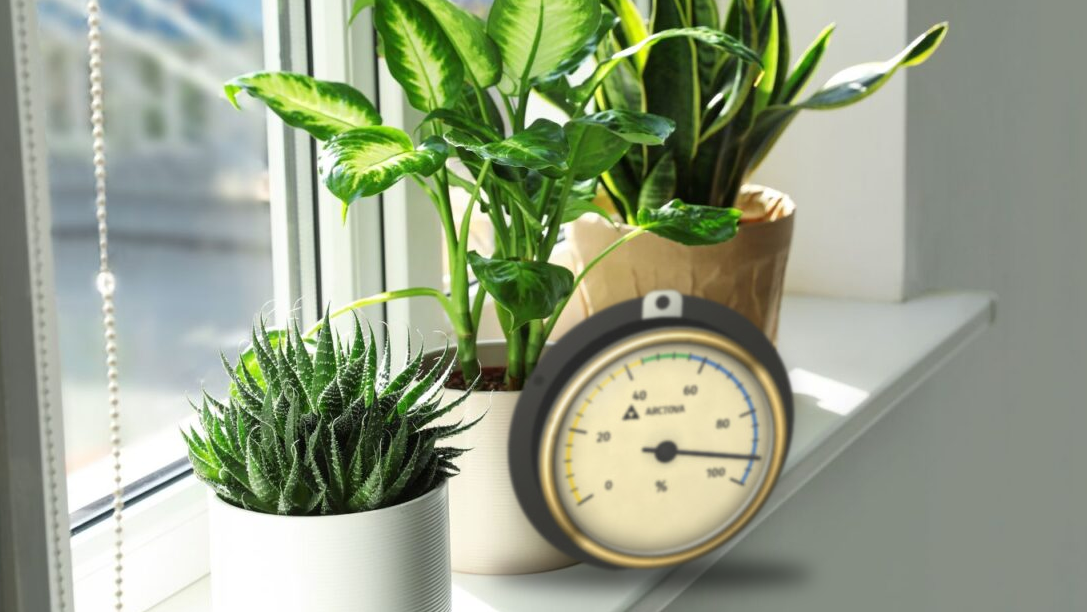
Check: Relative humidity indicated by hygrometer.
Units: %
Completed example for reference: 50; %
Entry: 92; %
